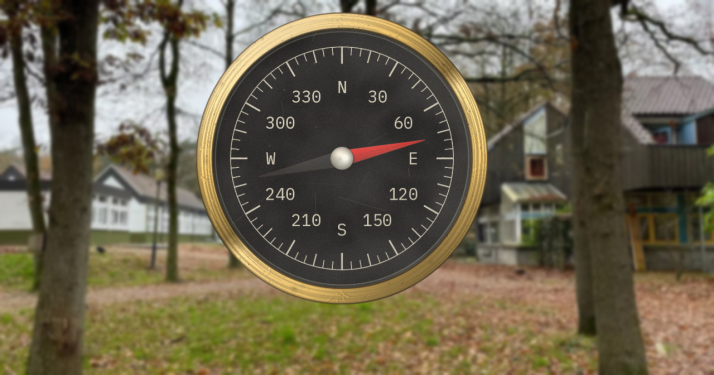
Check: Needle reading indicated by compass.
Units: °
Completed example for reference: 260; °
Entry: 77.5; °
